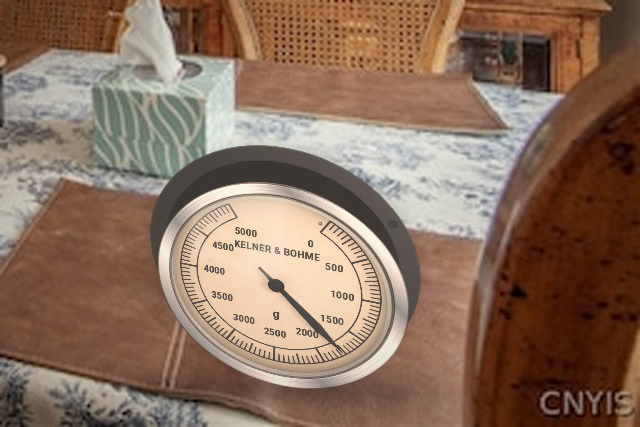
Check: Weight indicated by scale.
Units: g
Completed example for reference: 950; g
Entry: 1750; g
